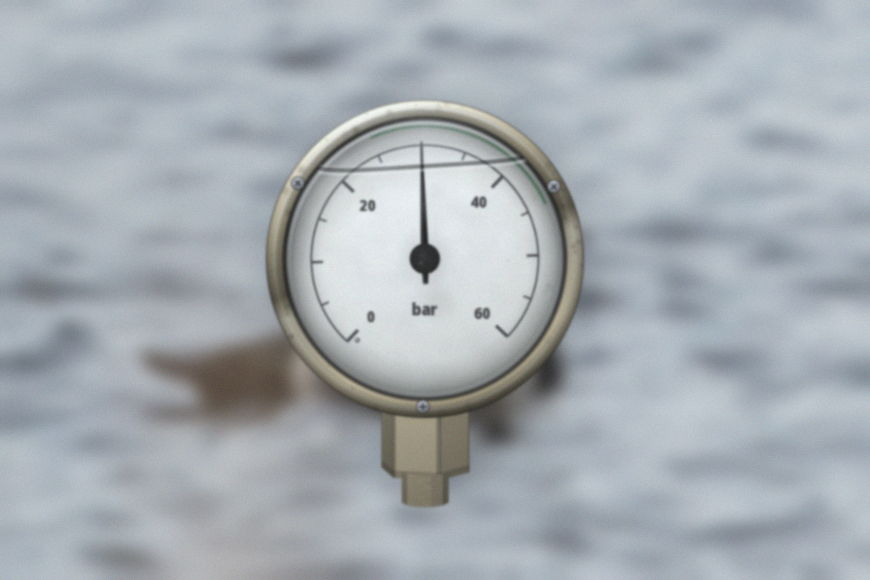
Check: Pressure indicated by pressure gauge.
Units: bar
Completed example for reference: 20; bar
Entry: 30; bar
